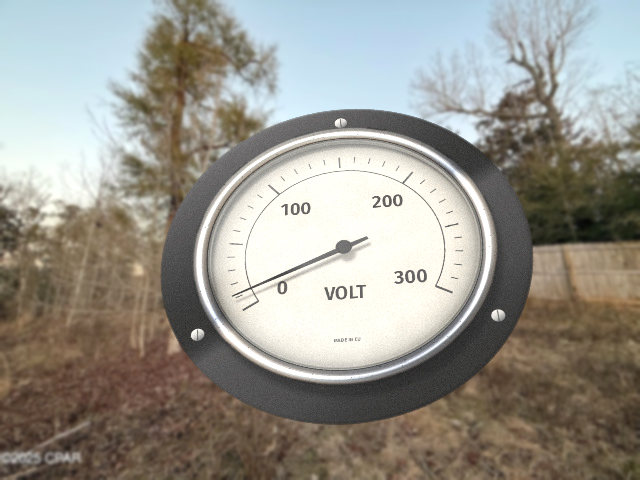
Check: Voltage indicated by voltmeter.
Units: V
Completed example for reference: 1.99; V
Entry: 10; V
